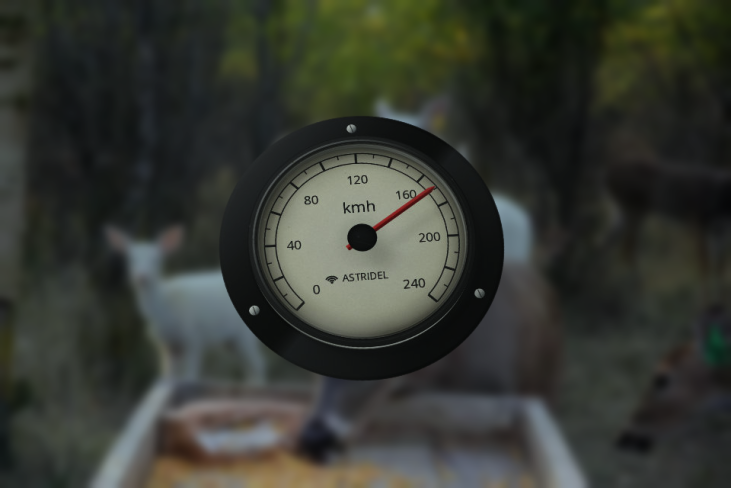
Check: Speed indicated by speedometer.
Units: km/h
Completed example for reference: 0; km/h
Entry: 170; km/h
